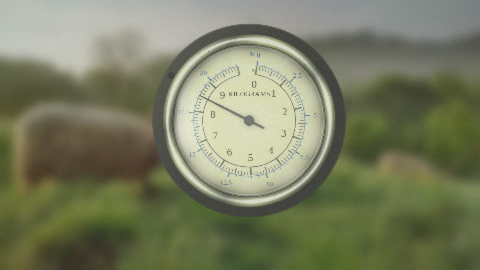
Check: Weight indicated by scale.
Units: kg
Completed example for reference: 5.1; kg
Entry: 8.5; kg
